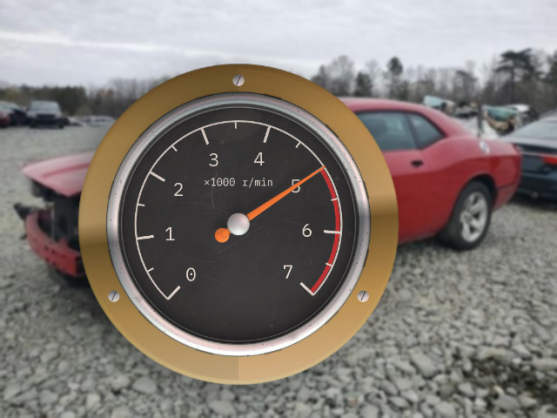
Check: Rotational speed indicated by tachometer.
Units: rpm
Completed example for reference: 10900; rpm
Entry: 5000; rpm
